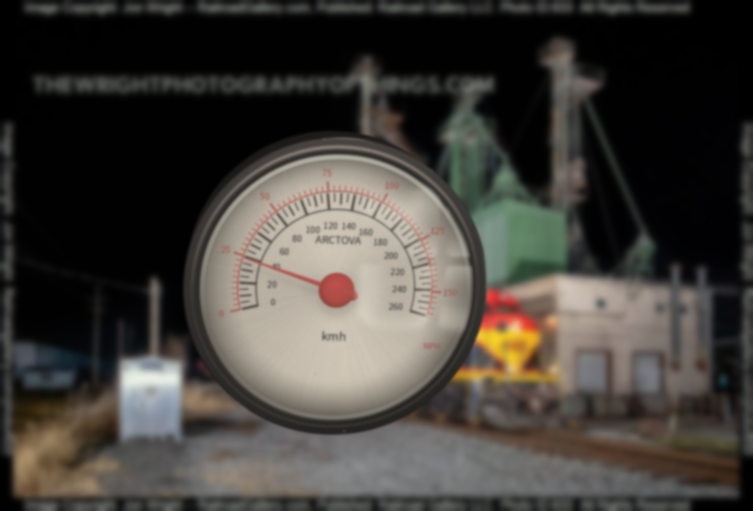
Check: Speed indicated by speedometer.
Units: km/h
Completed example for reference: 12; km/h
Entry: 40; km/h
